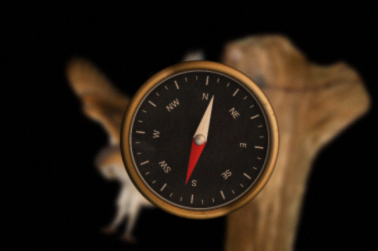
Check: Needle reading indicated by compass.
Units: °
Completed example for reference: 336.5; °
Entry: 190; °
